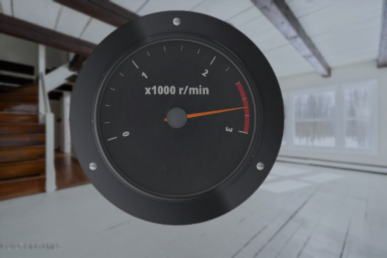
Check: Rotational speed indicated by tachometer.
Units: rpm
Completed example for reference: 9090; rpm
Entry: 2700; rpm
